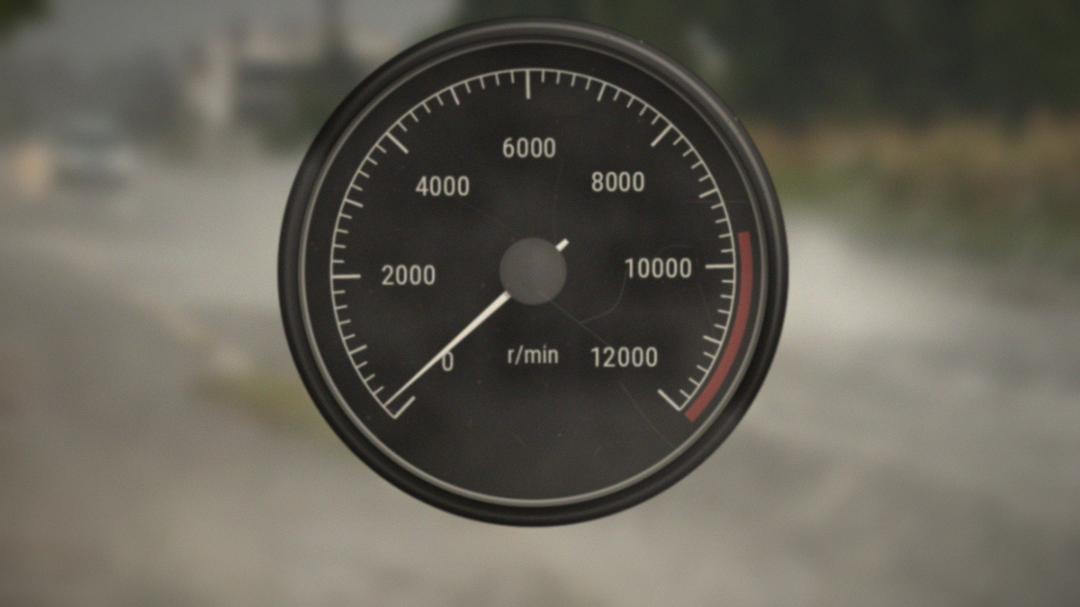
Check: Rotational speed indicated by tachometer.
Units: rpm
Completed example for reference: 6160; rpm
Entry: 200; rpm
